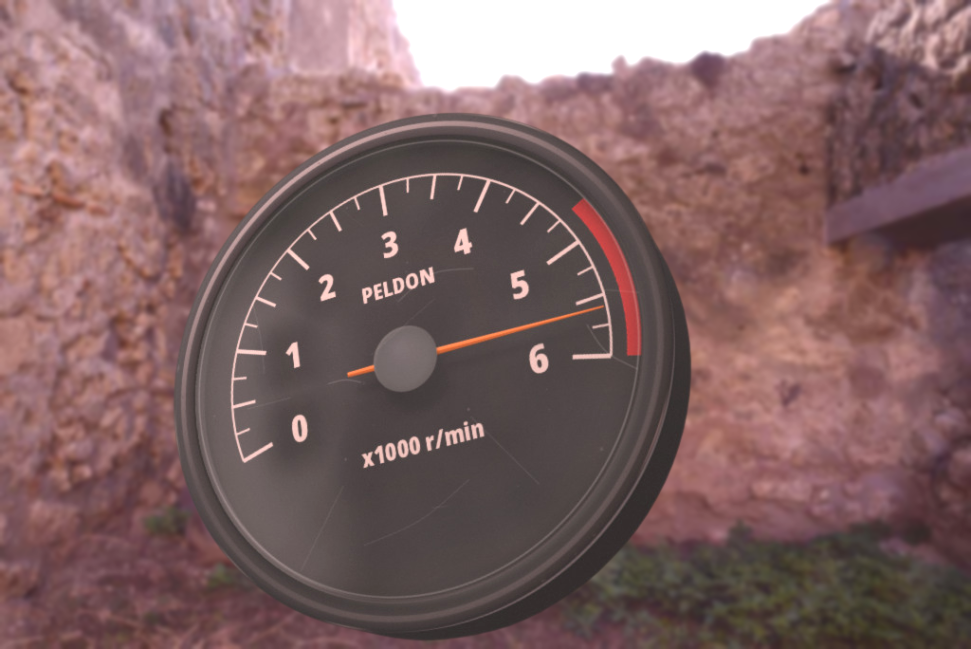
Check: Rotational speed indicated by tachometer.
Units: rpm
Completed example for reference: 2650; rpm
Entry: 5625; rpm
